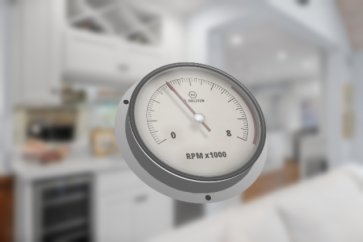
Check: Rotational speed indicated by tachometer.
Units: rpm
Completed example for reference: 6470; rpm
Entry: 3000; rpm
